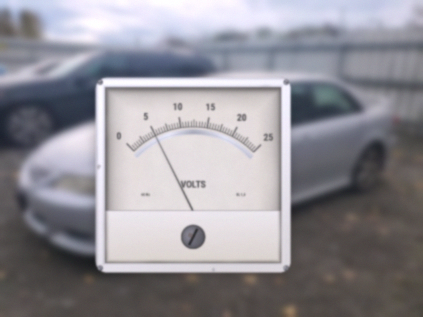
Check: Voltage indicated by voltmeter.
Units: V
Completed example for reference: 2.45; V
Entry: 5; V
